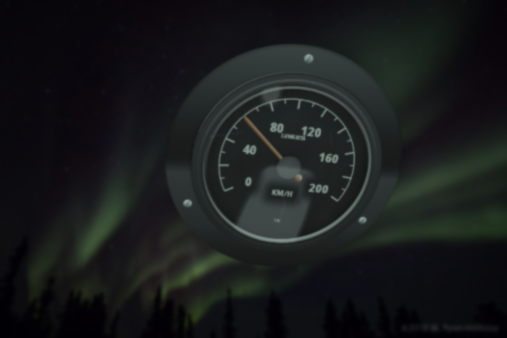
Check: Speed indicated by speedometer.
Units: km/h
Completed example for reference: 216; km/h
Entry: 60; km/h
